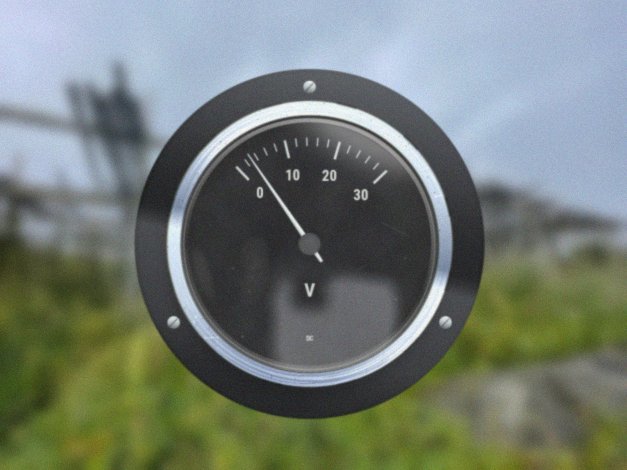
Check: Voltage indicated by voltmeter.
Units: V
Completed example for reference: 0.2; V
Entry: 3; V
